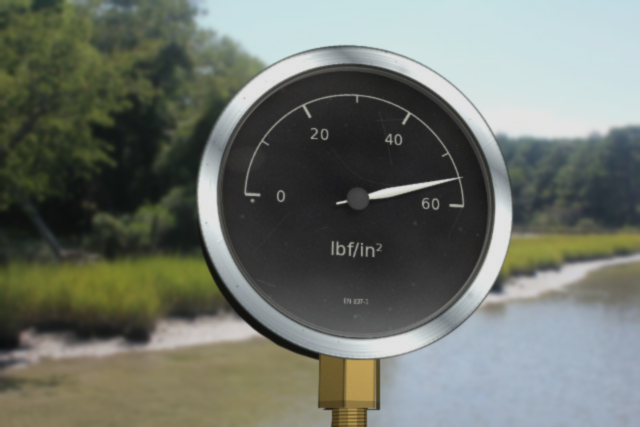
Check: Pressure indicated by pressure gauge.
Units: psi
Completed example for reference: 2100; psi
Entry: 55; psi
